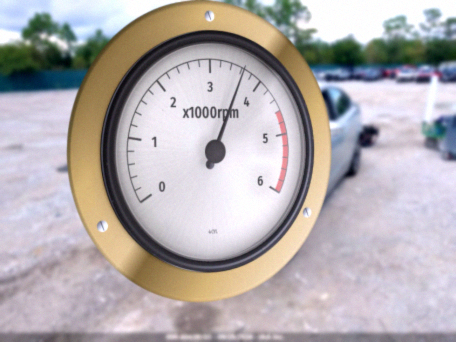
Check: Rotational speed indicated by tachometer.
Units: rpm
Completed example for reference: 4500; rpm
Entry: 3600; rpm
